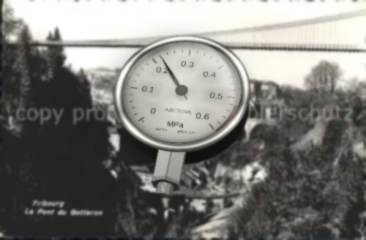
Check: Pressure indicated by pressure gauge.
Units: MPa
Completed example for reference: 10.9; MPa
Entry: 0.22; MPa
